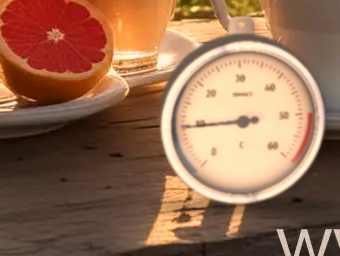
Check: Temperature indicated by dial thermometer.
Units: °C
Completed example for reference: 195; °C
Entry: 10; °C
